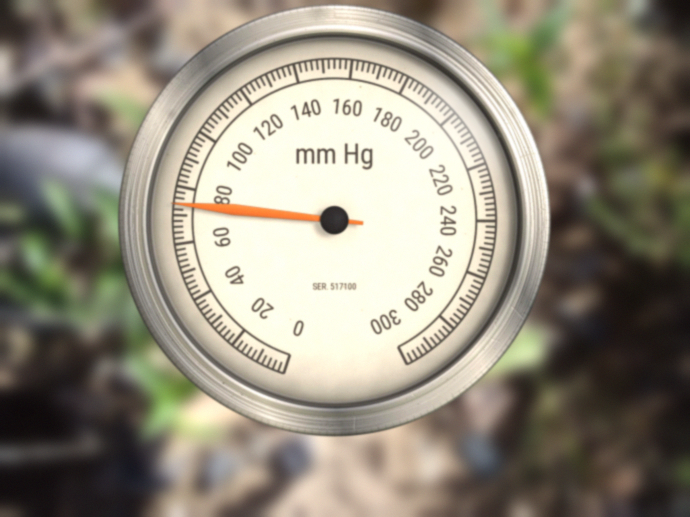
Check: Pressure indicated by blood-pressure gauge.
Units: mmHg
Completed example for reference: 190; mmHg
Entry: 74; mmHg
